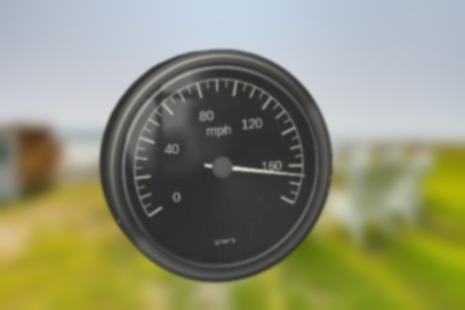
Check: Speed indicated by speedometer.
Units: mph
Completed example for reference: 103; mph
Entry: 165; mph
